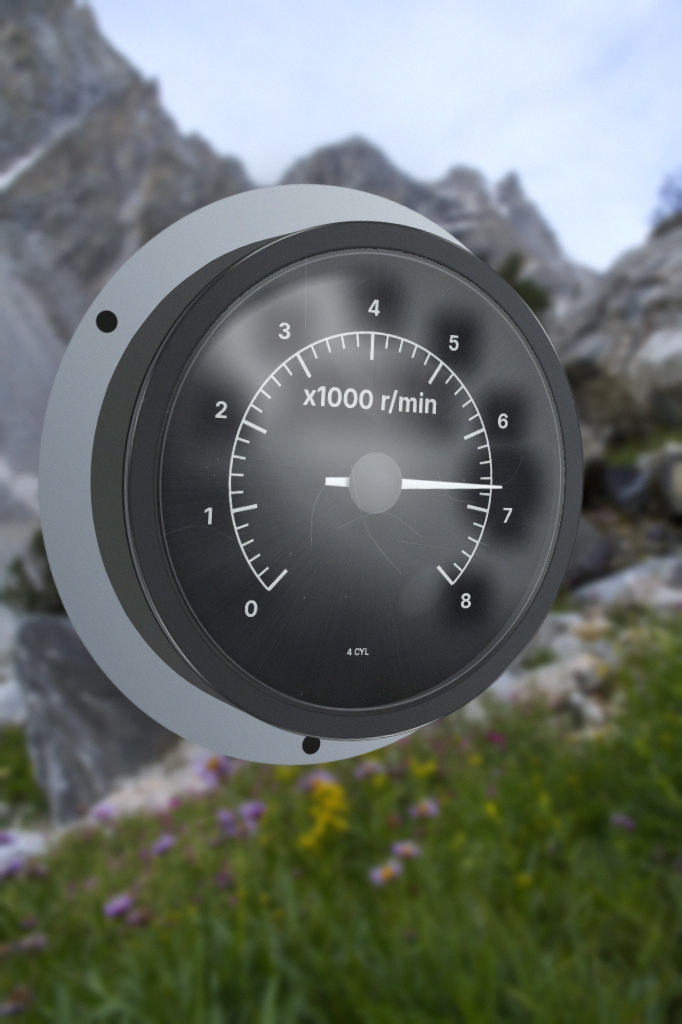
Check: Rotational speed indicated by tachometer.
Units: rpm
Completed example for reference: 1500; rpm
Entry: 6700; rpm
